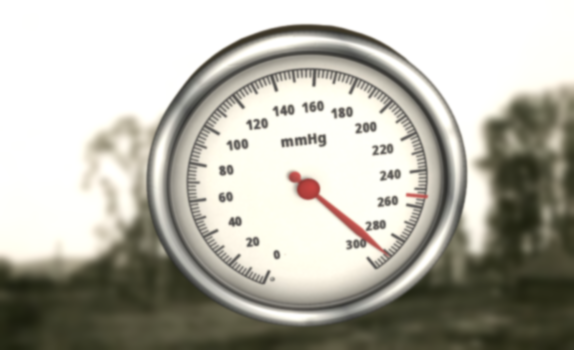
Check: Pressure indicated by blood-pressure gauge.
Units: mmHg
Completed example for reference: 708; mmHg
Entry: 290; mmHg
